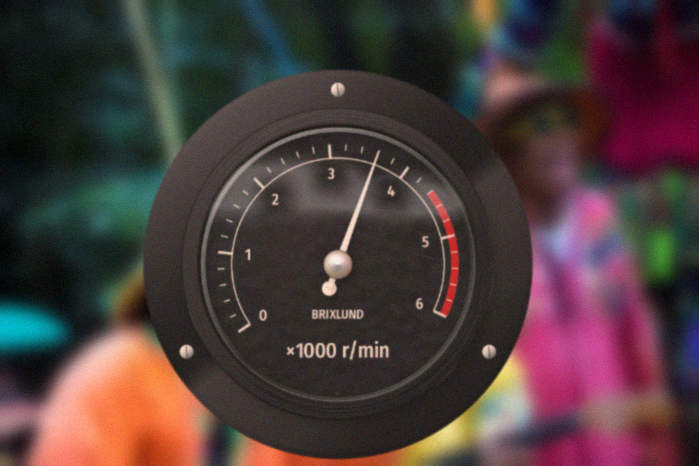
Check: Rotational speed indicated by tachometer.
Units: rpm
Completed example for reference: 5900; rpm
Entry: 3600; rpm
